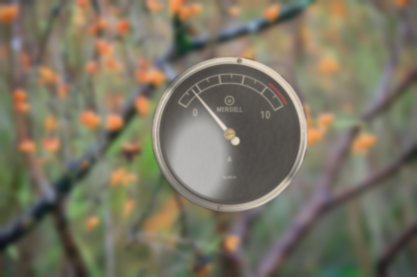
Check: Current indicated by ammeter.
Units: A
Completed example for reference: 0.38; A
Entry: 1.5; A
